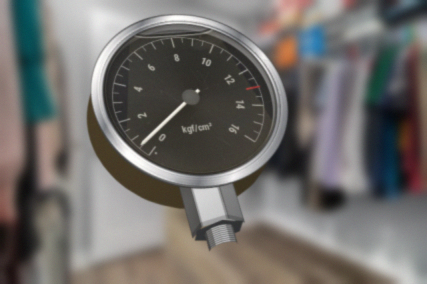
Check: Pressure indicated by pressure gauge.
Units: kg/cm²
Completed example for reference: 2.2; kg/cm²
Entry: 0.5; kg/cm²
